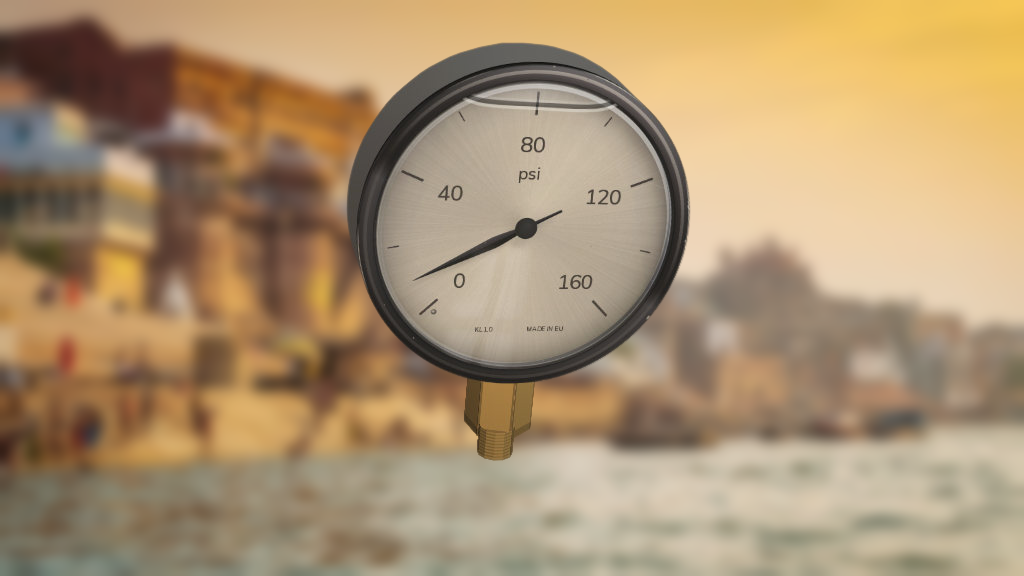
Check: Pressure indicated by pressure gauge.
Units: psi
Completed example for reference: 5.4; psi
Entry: 10; psi
